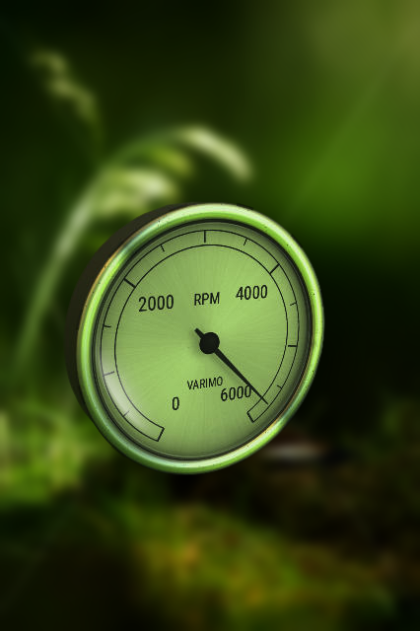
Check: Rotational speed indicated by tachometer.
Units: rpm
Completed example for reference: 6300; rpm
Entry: 5750; rpm
